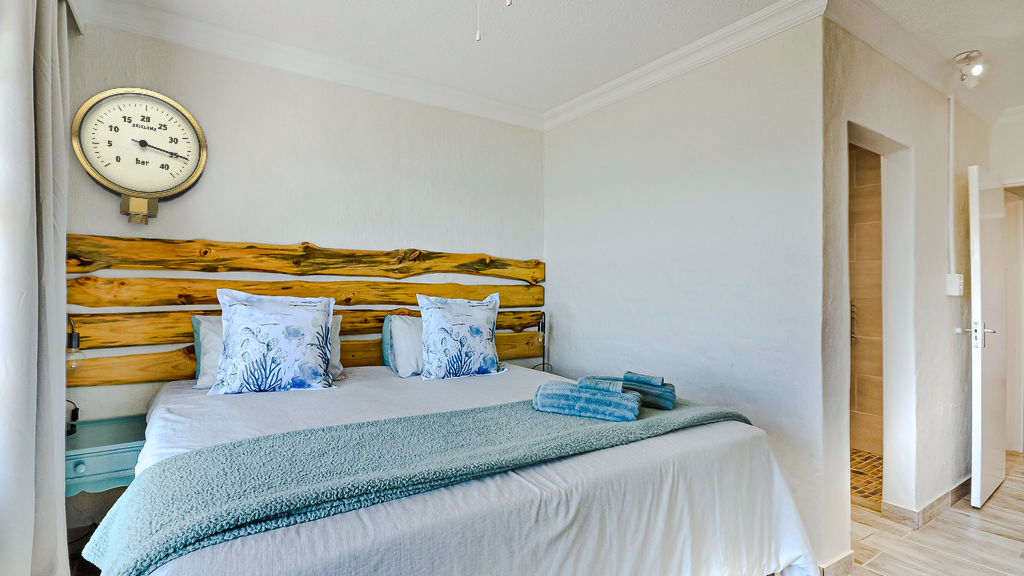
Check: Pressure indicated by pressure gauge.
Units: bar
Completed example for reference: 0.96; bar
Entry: 35; bar
